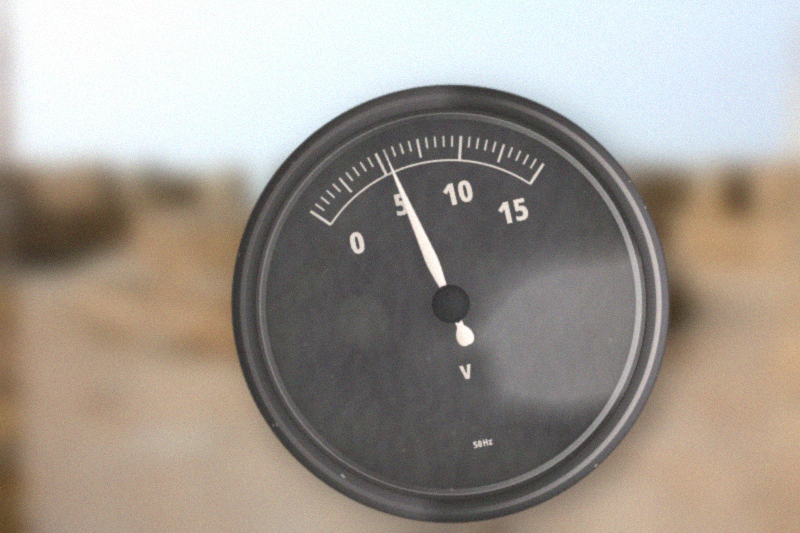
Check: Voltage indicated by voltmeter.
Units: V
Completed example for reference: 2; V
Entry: 5.5; V
